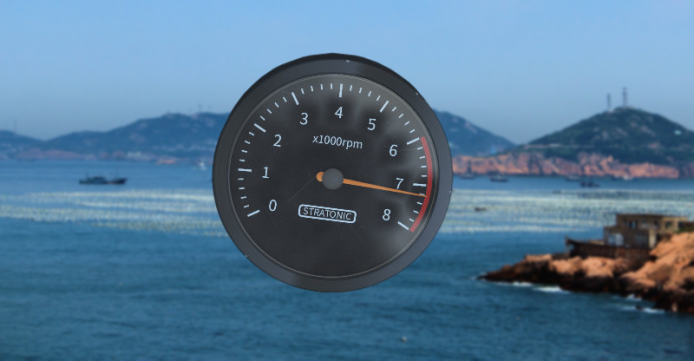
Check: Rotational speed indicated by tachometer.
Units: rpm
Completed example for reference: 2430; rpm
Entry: 7200; rpm
